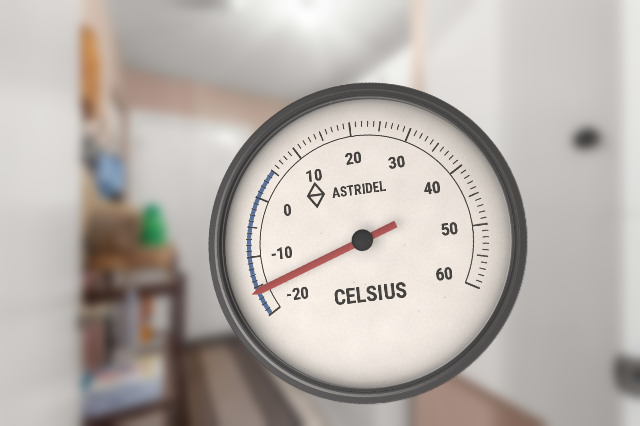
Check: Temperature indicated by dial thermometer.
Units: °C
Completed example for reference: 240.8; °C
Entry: -16; °C
